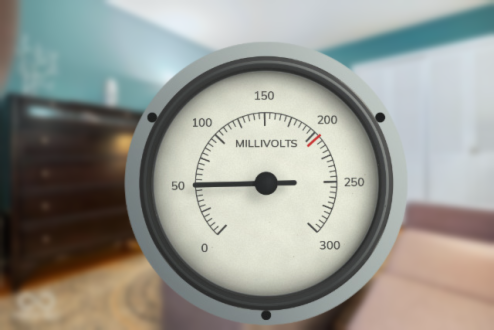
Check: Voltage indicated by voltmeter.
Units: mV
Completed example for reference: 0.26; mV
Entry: 50; mV
